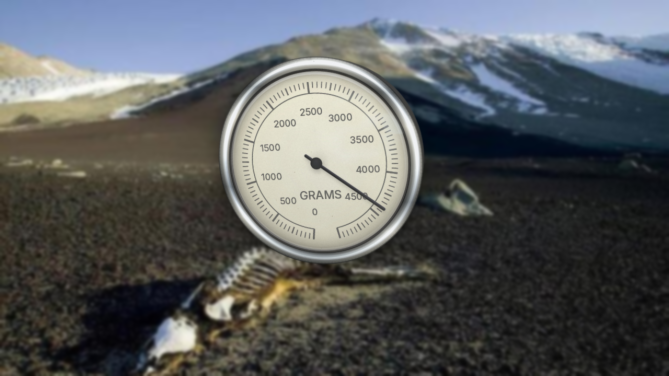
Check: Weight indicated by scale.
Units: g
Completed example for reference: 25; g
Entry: 4400; g
